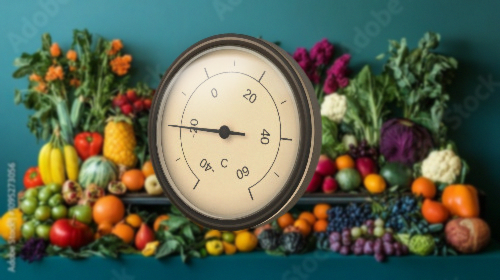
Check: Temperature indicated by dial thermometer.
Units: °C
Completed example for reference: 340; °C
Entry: -20; °C
